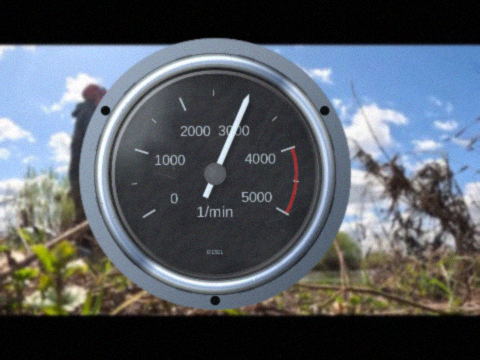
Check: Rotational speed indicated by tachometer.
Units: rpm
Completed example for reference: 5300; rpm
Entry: 3000; rpm
